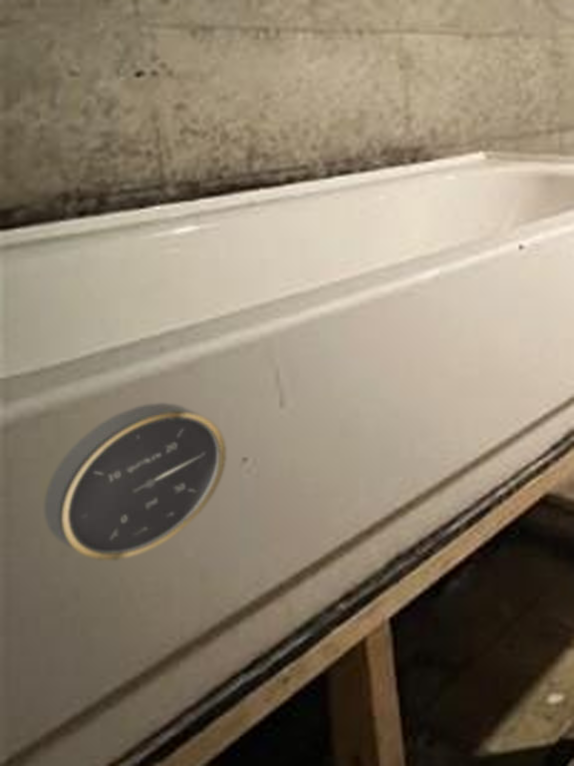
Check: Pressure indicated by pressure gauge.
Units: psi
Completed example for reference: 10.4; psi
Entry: 25; psi
